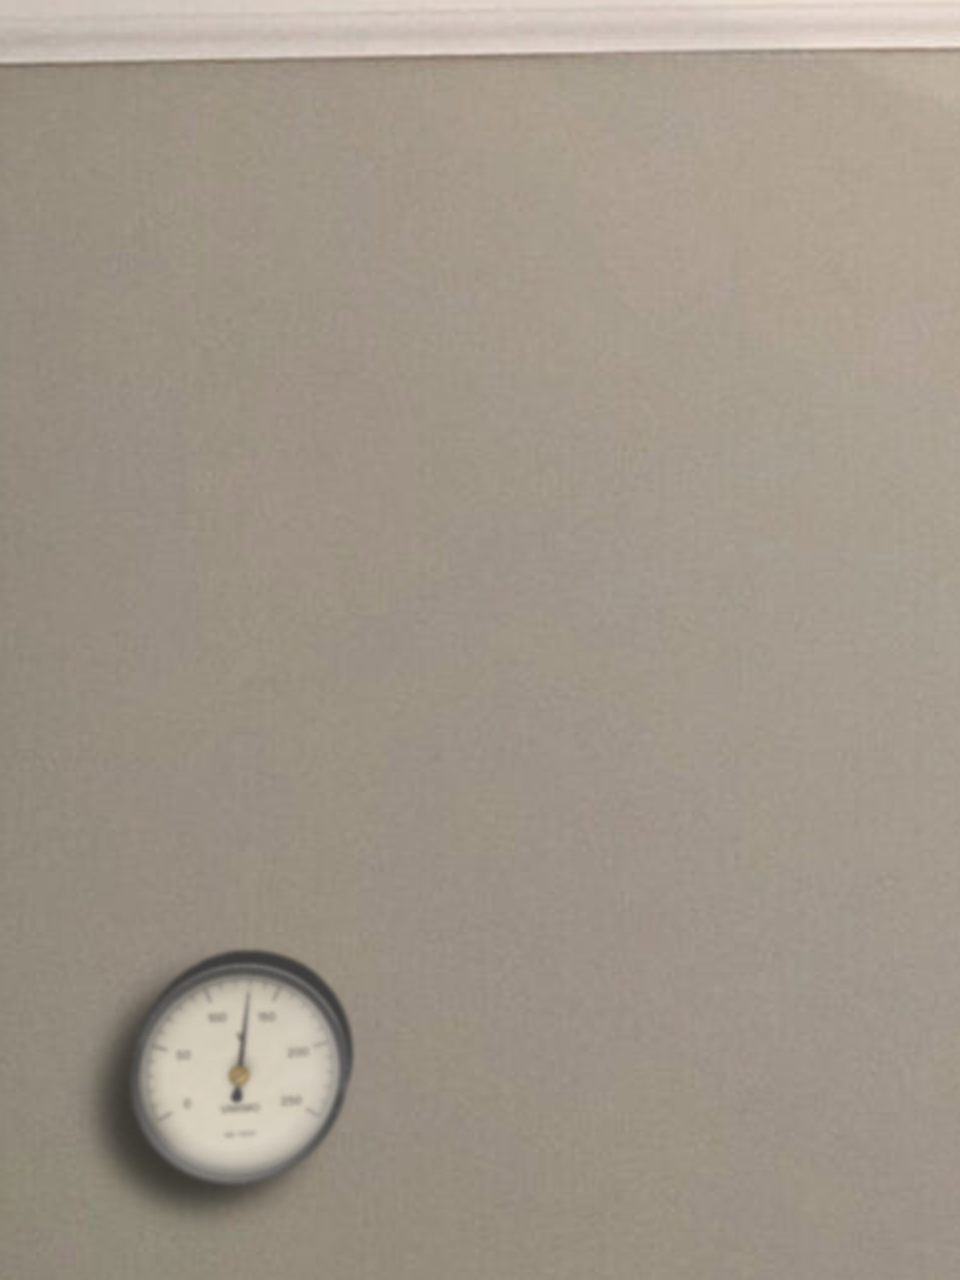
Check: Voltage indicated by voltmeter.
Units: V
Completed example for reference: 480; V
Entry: 130; V
